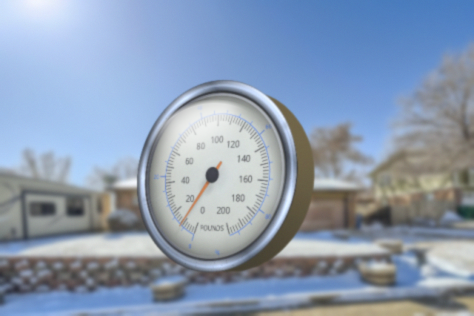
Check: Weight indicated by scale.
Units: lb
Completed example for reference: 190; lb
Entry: 10; lb
